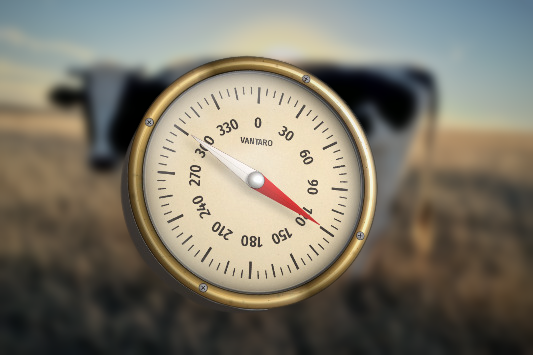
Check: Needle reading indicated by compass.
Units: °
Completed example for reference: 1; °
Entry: 120; °
